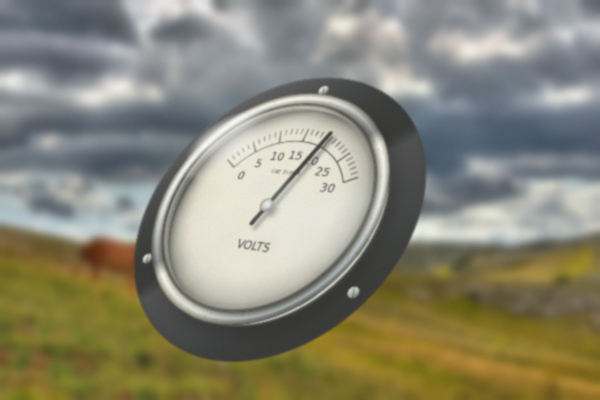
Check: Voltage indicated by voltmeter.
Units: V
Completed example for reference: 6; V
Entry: 20; V
